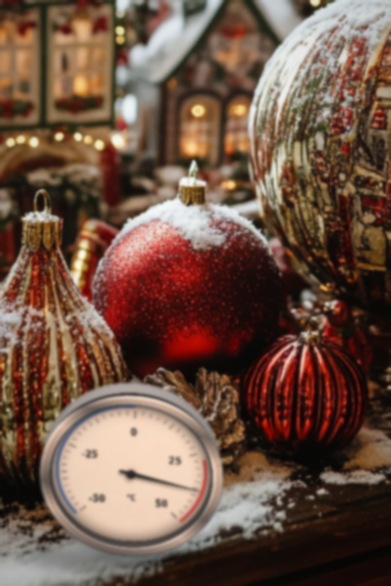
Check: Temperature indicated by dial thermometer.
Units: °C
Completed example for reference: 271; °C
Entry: 37.5; °C
